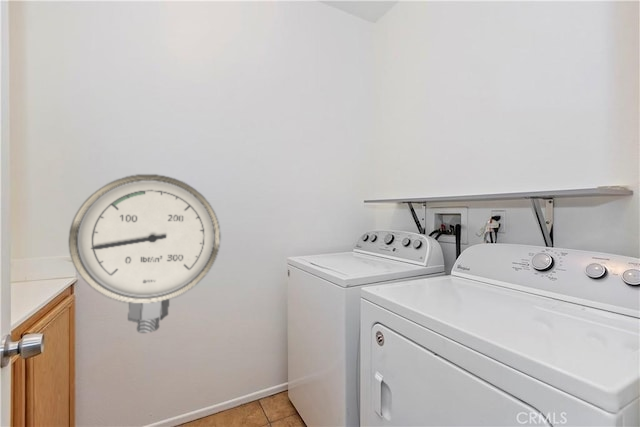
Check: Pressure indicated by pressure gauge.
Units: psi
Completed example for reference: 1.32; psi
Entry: 40; psi
